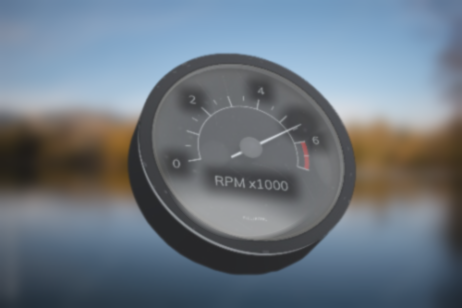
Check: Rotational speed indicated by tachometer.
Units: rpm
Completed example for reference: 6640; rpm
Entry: 5500; rpm
